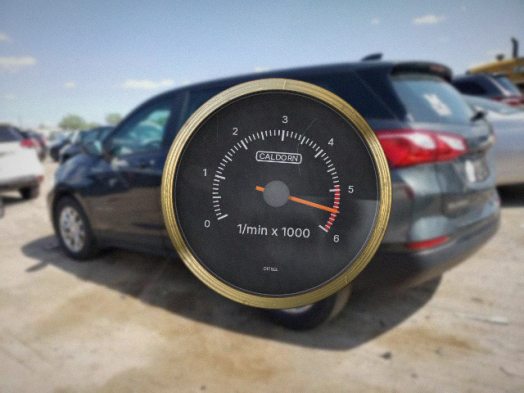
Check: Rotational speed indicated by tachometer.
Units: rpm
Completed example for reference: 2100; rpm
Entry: 5500; rpm
